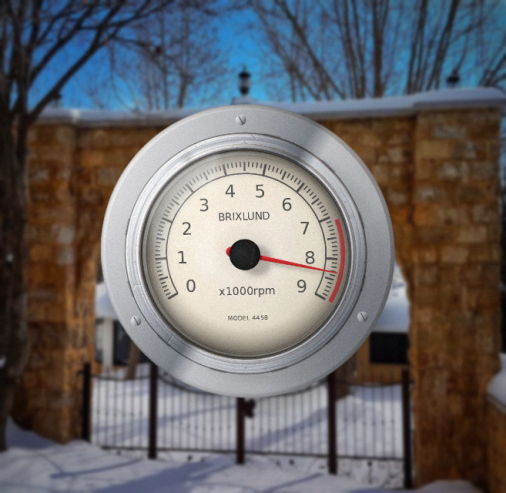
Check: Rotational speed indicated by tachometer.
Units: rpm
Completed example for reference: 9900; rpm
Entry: 8300; rpm
